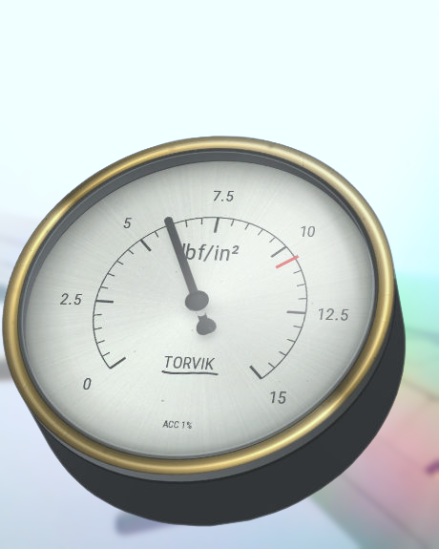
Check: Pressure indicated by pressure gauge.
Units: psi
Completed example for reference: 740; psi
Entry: 6; psi
